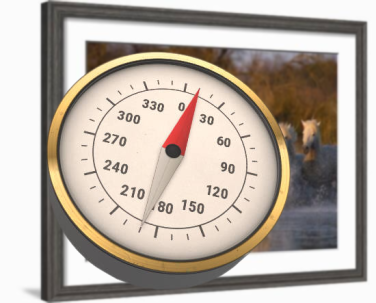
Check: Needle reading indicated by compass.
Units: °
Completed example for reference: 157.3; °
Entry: 10; °
